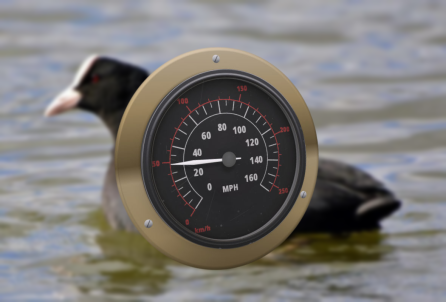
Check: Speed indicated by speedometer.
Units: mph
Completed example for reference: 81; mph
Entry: 30; mph
